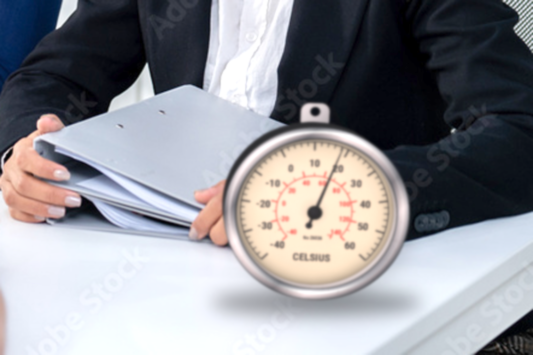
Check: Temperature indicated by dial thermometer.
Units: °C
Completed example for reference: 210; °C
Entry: 18; °C
